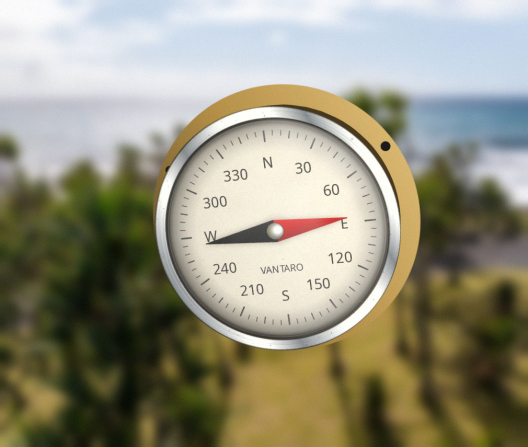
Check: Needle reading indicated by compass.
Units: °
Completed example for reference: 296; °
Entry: 85; °
